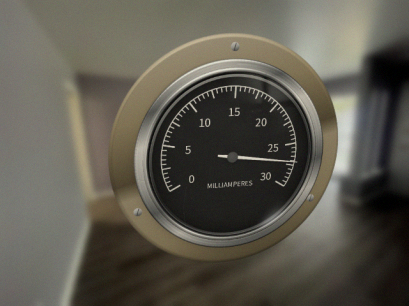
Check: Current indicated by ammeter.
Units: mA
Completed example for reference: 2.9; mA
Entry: 27; mA
